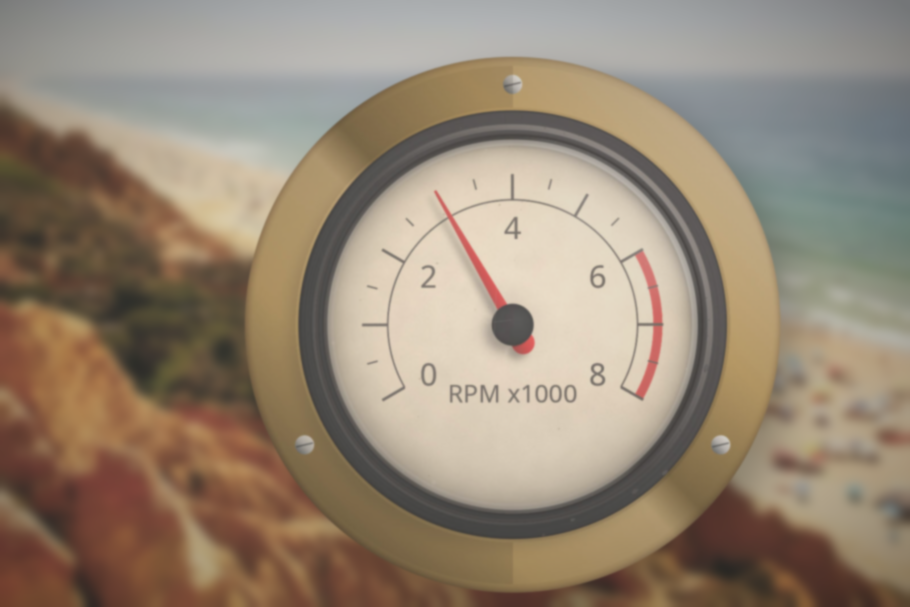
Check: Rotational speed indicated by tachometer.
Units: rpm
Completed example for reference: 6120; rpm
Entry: 3000; rpm
